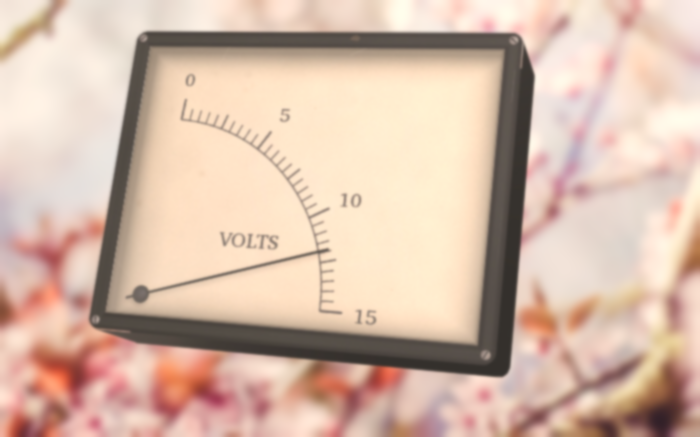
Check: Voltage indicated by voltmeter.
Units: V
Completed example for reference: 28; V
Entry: 12; V
